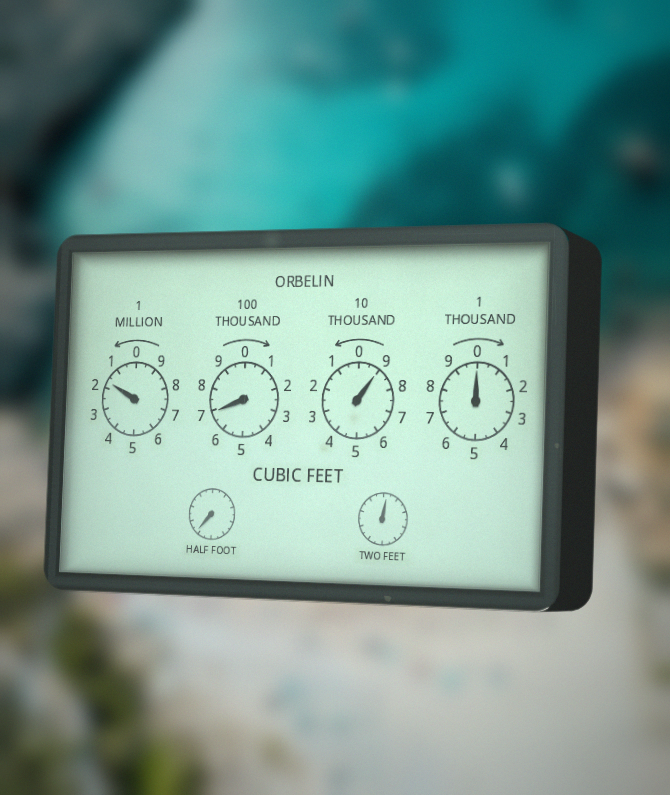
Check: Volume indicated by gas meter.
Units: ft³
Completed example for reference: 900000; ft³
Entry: 169000; ft³
